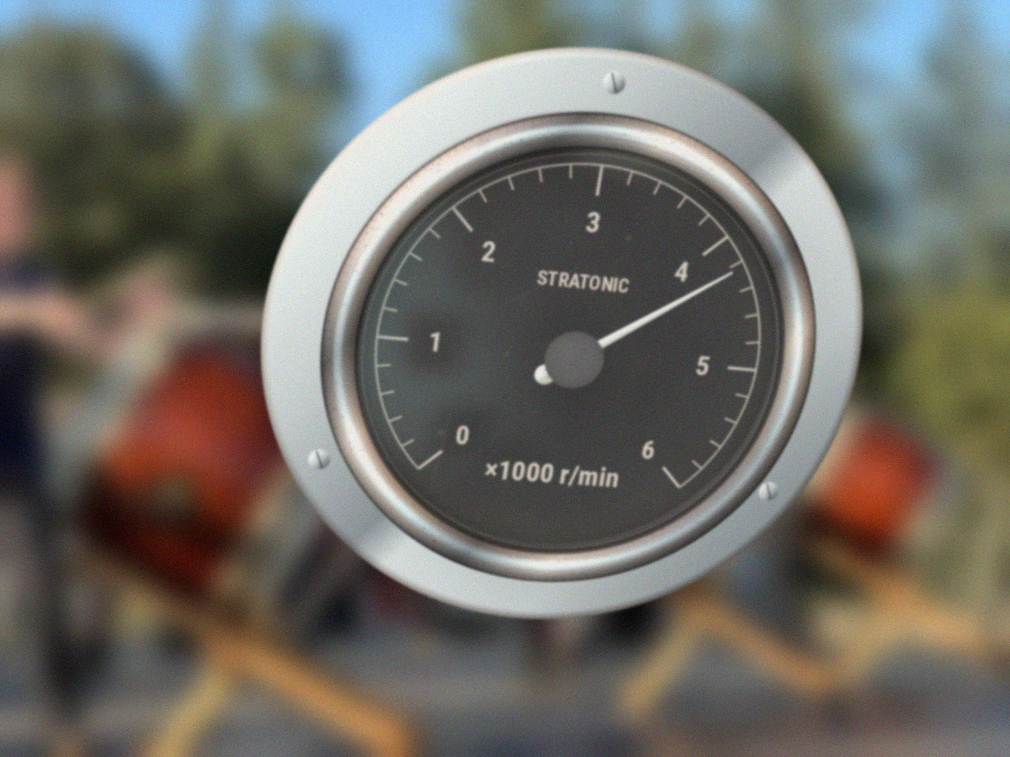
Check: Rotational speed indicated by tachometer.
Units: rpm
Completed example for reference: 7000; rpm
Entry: 4200; rpm
